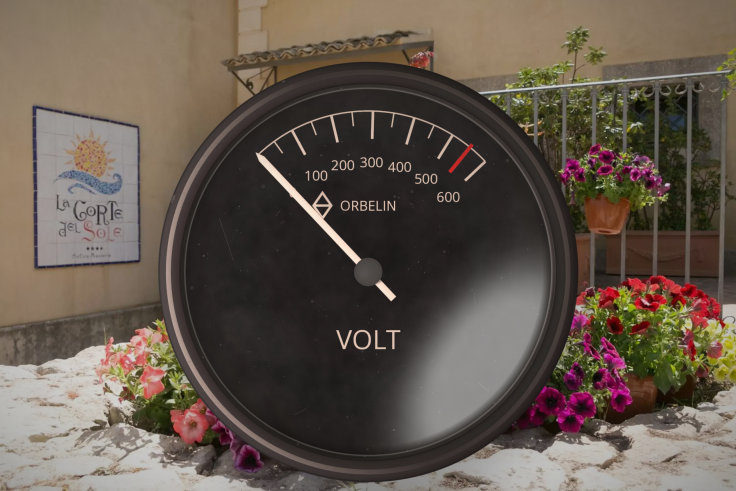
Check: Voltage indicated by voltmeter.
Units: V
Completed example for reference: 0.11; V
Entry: 0; V
